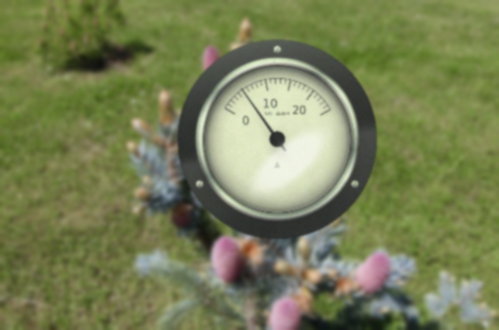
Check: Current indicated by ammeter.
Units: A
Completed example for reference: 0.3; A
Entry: 5; A
